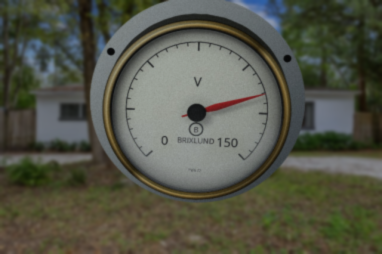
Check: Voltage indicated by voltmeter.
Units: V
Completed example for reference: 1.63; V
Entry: 115; V
